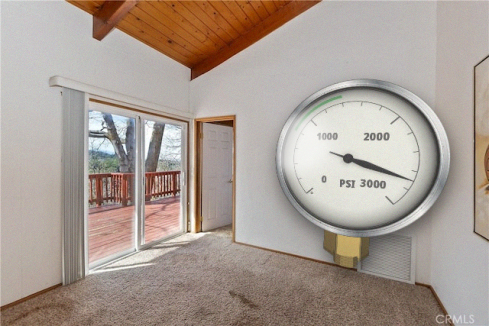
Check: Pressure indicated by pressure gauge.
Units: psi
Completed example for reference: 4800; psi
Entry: 2700; psi
